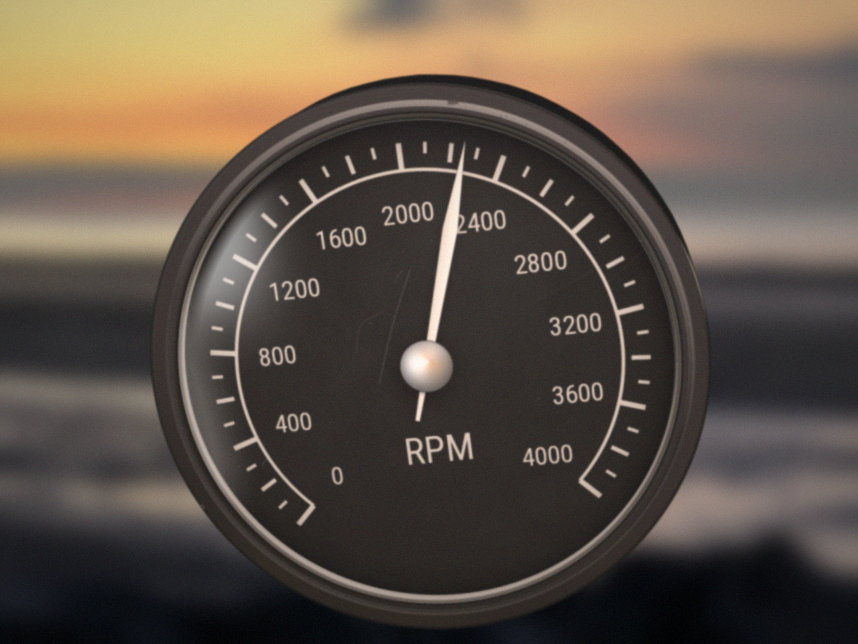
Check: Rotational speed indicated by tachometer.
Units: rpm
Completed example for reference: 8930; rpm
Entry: 2250; rpm
